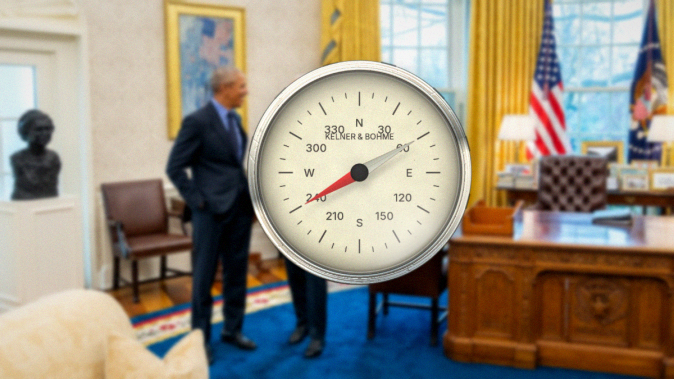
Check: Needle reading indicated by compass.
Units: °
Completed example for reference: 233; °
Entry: 240; °
